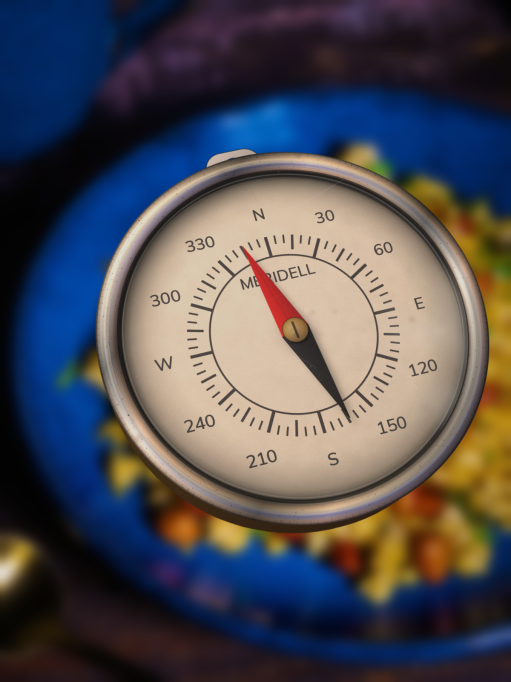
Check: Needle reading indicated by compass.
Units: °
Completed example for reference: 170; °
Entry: 345; °
